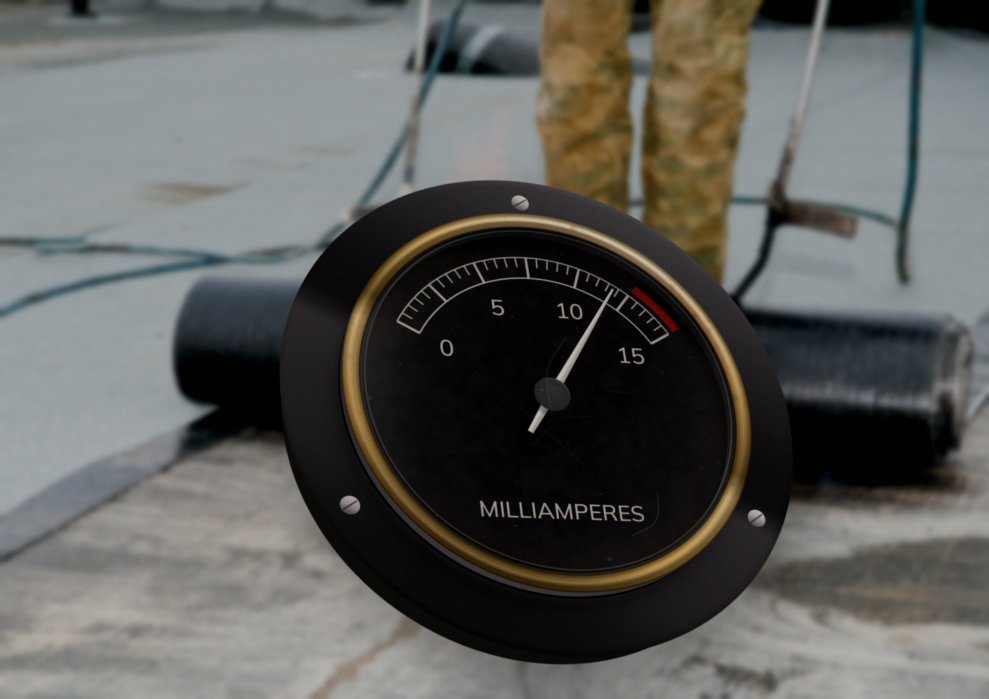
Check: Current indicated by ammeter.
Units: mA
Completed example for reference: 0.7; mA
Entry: 11.75; mA
